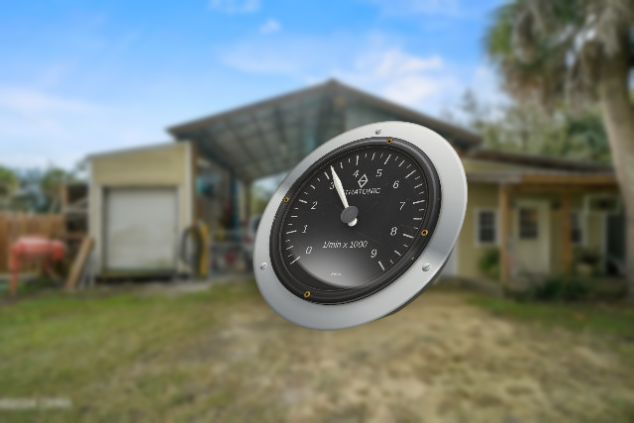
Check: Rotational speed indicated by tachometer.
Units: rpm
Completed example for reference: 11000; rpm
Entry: 3250; rpm
